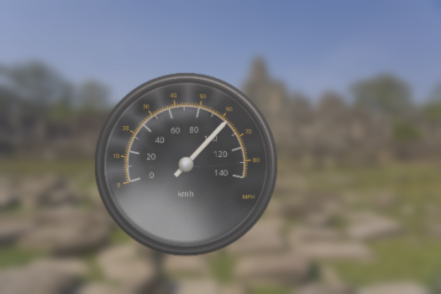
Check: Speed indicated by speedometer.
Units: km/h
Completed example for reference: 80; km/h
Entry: 100; km/h
